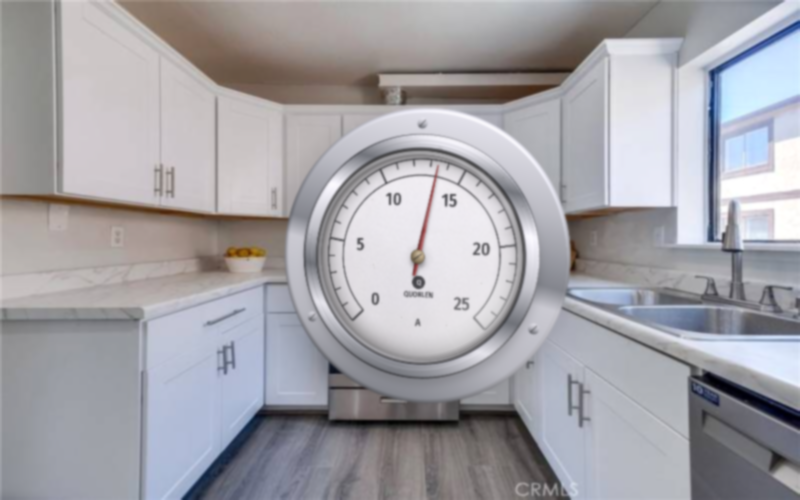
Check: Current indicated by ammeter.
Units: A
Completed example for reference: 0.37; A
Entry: 13.5; A
